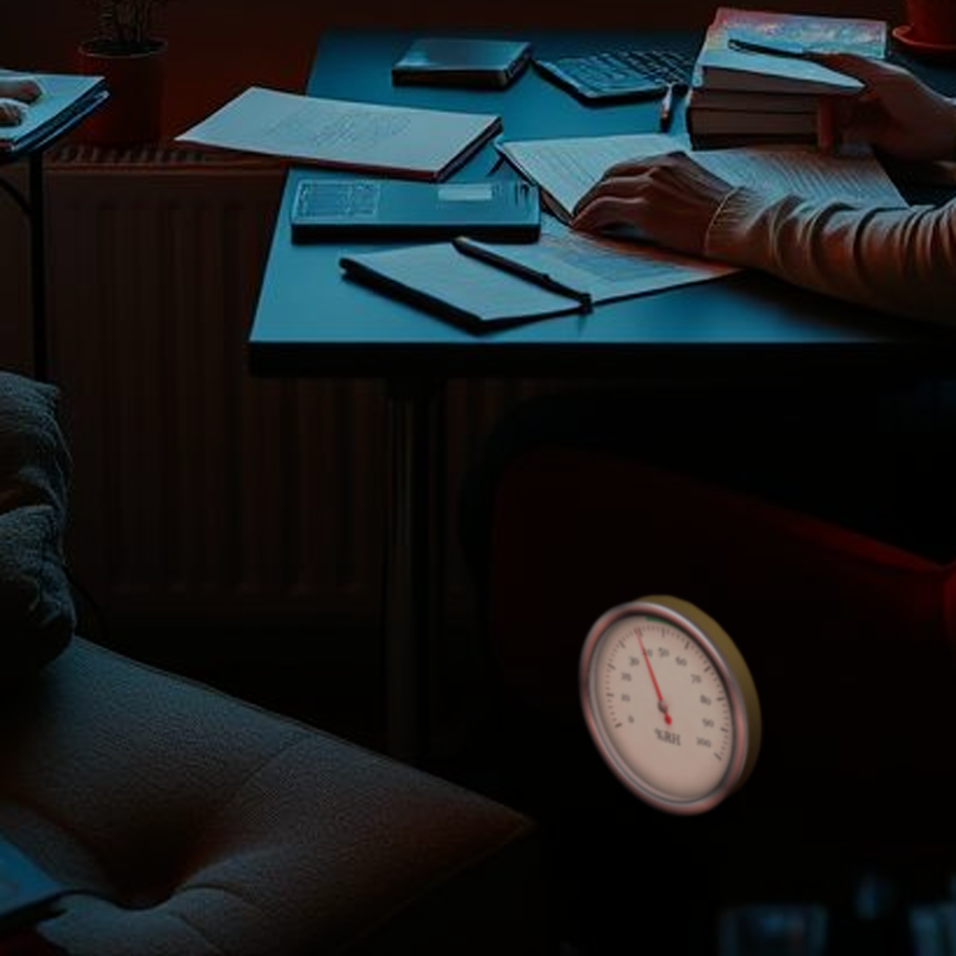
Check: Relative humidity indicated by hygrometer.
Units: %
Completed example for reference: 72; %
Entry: 40; %
